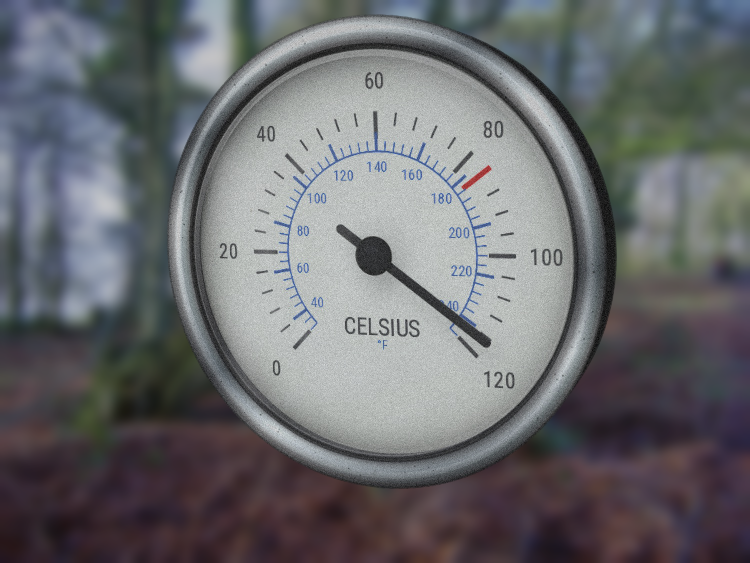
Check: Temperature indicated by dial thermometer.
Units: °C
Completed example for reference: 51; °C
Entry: 116; °C
